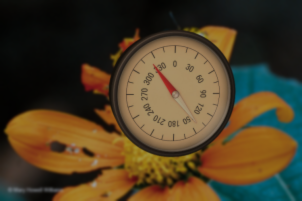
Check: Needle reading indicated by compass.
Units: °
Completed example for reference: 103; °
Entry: 322.5; °
